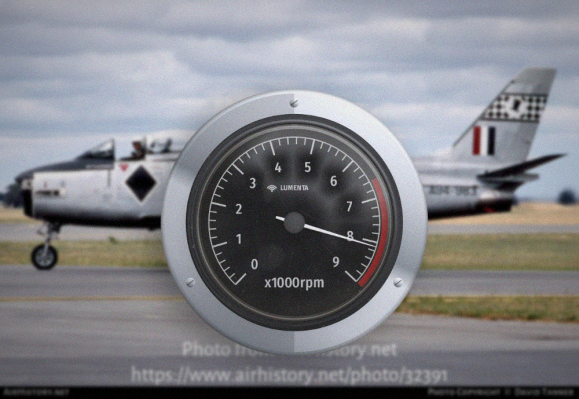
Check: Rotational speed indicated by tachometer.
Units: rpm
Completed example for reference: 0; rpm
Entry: 8100; rpm
